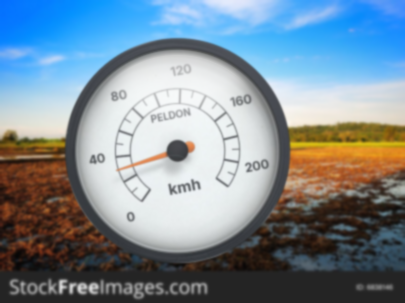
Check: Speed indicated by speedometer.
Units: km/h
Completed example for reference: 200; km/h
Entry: 30; km/h
